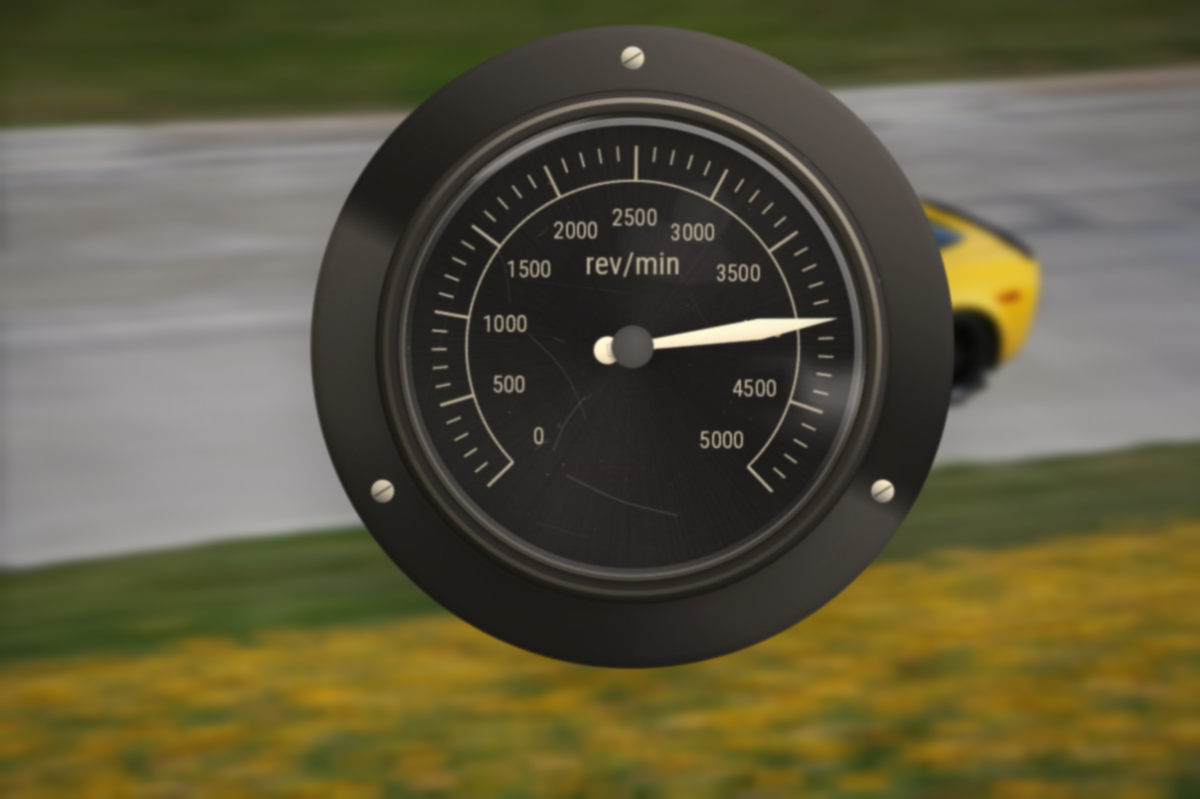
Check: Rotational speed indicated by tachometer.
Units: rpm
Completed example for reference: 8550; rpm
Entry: 4000; rpm
